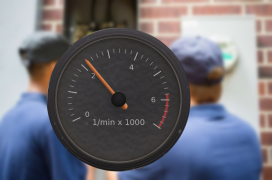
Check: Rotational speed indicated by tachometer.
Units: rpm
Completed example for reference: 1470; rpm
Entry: 2200; rpm
